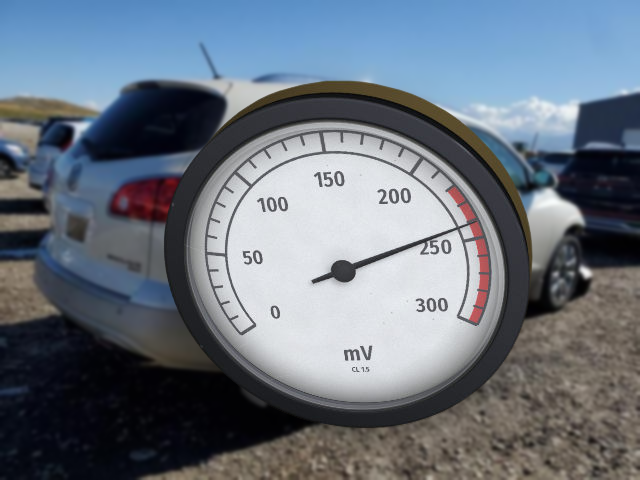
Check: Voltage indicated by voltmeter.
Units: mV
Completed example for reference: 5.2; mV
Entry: 240; mV
